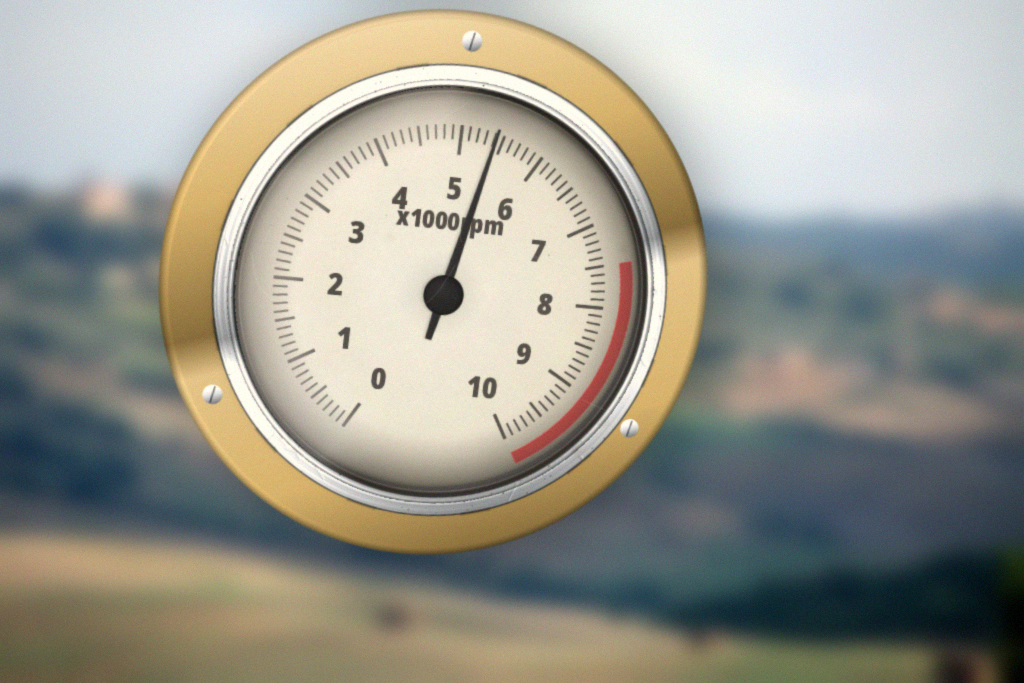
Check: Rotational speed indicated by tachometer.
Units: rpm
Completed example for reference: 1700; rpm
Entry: 5400; rpm
